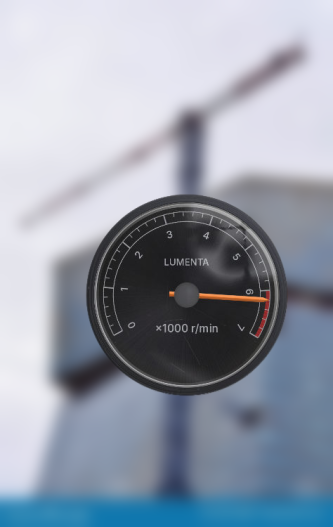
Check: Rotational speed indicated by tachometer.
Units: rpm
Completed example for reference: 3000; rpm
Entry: 6200; rpm
